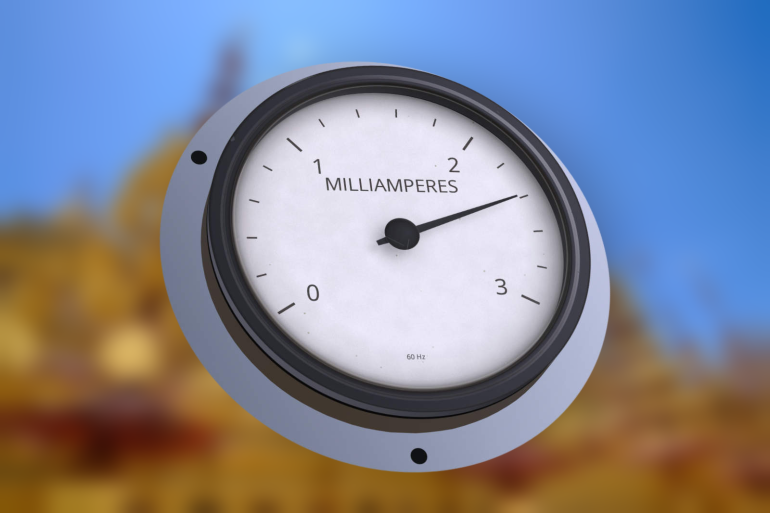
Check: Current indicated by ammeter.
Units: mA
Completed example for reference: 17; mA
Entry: 2.4; mA
